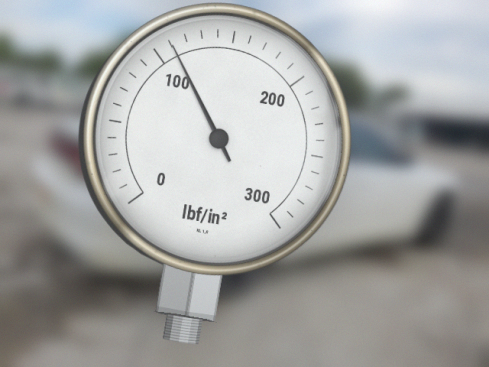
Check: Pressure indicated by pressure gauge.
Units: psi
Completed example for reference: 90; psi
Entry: 110; psi
